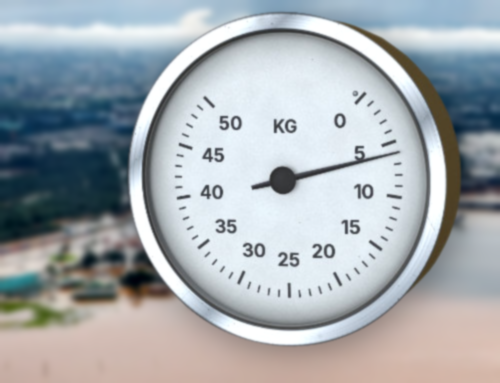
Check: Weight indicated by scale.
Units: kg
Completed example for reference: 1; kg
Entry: 6; kg
